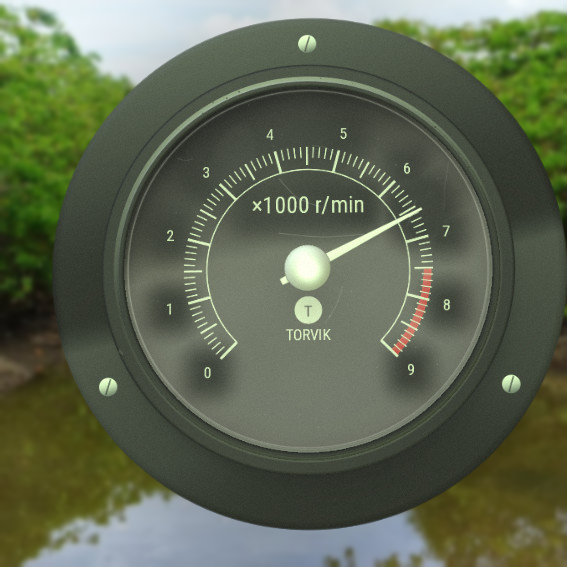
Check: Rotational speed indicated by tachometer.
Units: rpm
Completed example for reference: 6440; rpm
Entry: 6600; rpm
